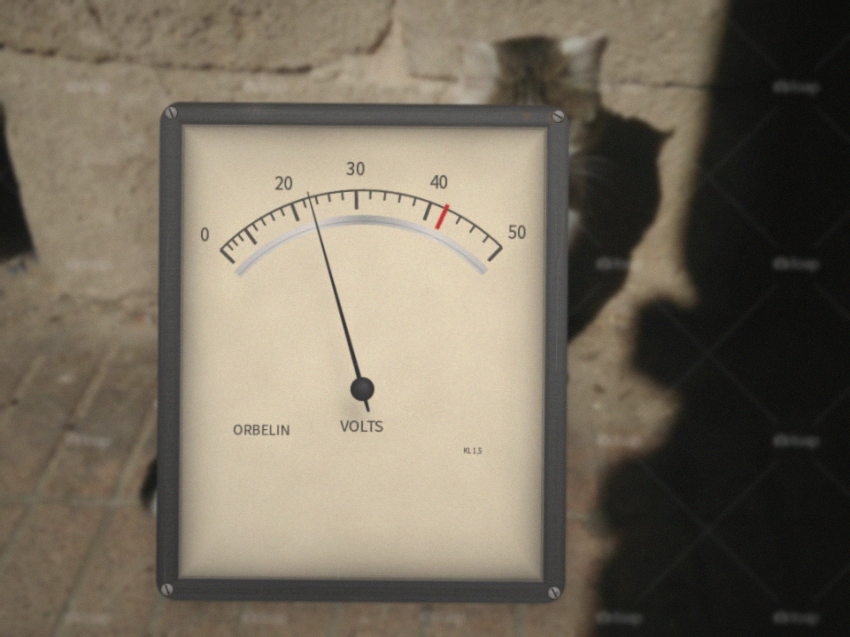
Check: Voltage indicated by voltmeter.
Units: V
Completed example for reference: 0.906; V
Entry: 23; V
